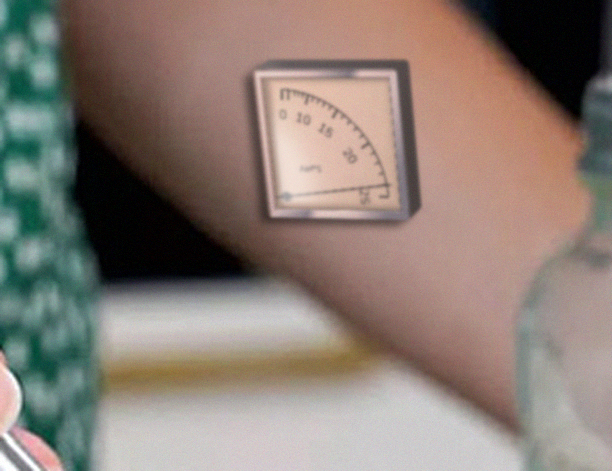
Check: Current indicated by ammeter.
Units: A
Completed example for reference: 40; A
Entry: 24; A
